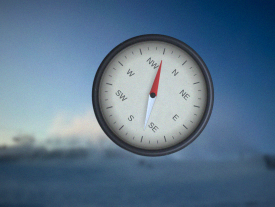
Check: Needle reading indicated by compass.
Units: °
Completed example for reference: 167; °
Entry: 330; °
